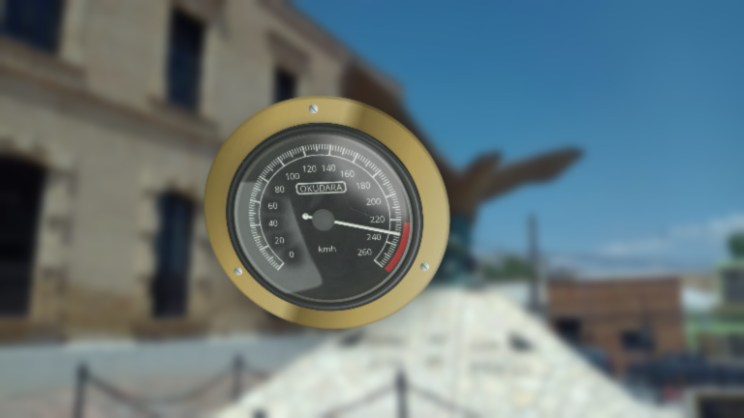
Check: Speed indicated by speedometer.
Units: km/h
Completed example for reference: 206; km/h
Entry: 230; km/h
